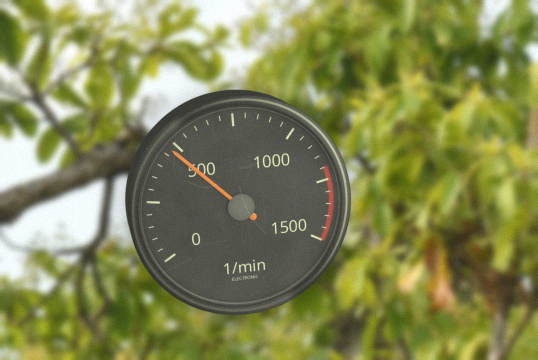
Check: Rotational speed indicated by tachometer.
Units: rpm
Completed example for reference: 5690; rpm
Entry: 475; rpm
